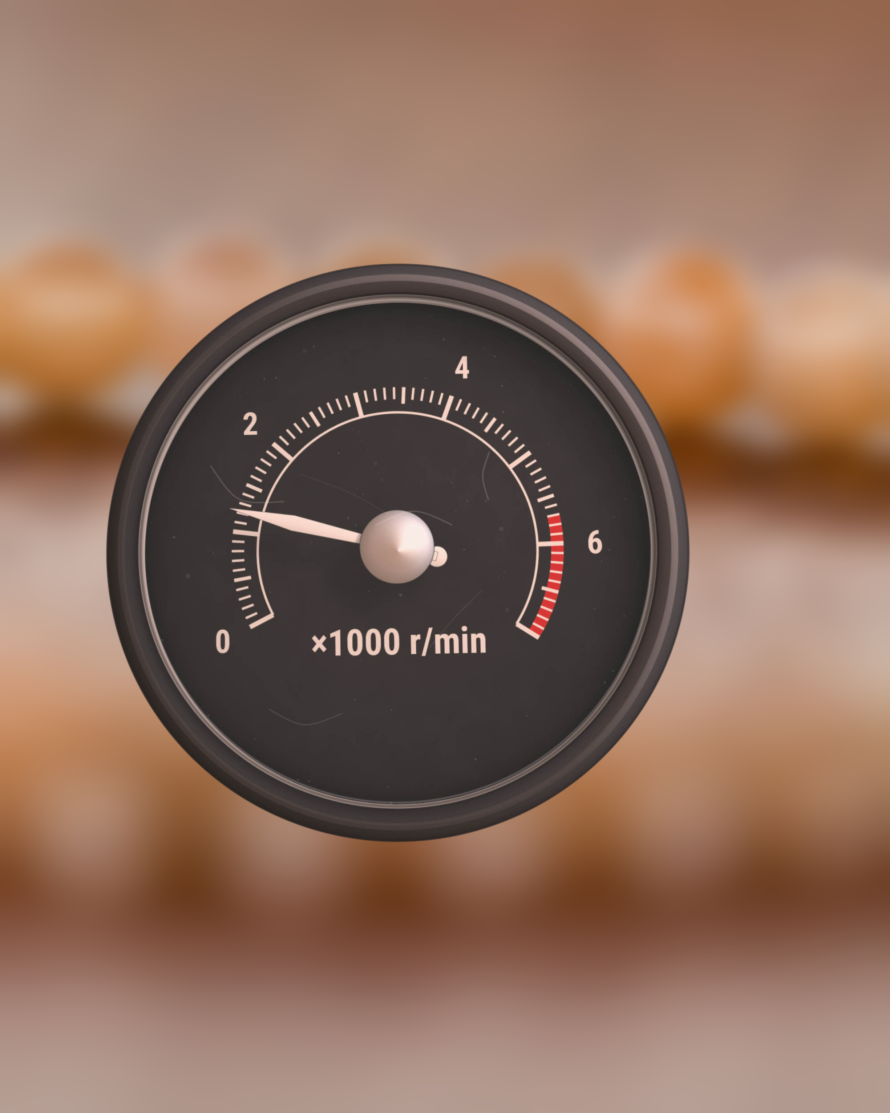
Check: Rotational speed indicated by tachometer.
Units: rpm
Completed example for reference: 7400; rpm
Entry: 1200; rpm
